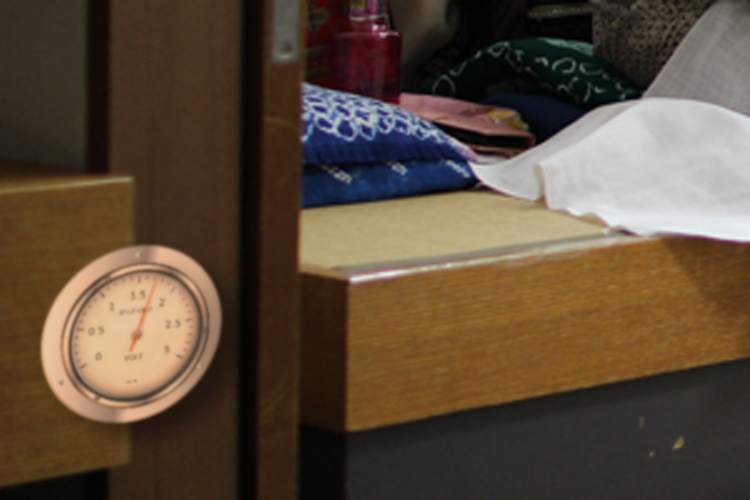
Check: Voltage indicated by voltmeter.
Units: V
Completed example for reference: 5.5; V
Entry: 1.7; V
